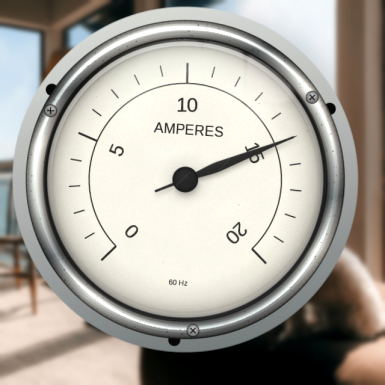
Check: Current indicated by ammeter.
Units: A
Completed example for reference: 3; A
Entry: 15; A
